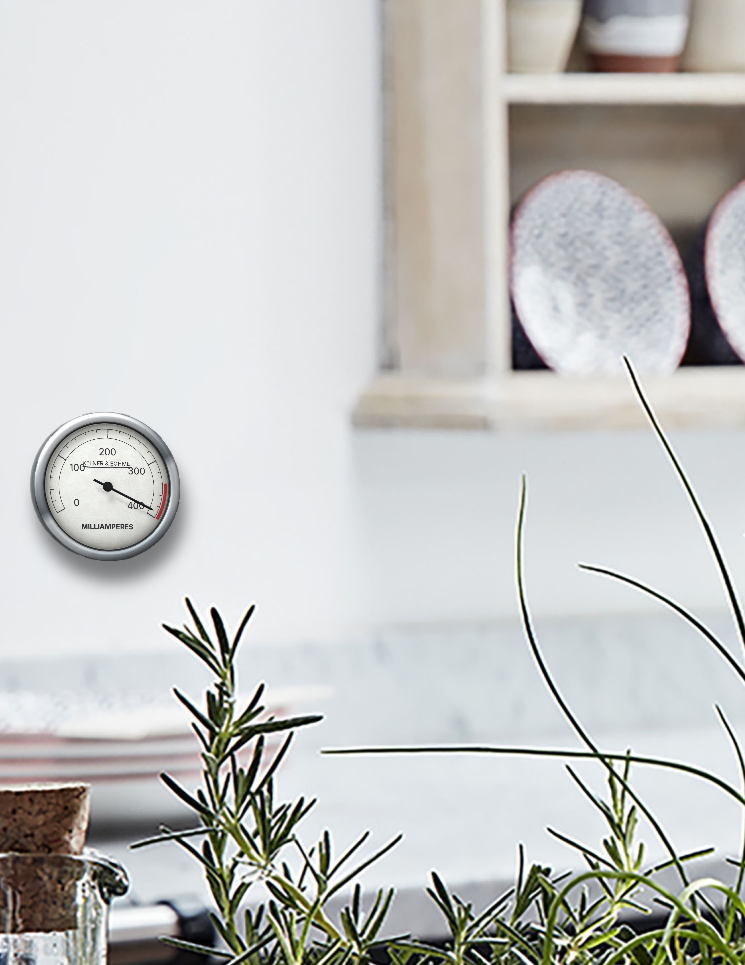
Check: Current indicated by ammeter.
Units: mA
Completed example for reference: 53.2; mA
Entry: 390; mA
